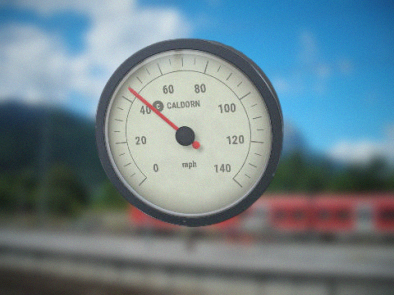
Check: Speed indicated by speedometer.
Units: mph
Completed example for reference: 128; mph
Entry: 45; mph
